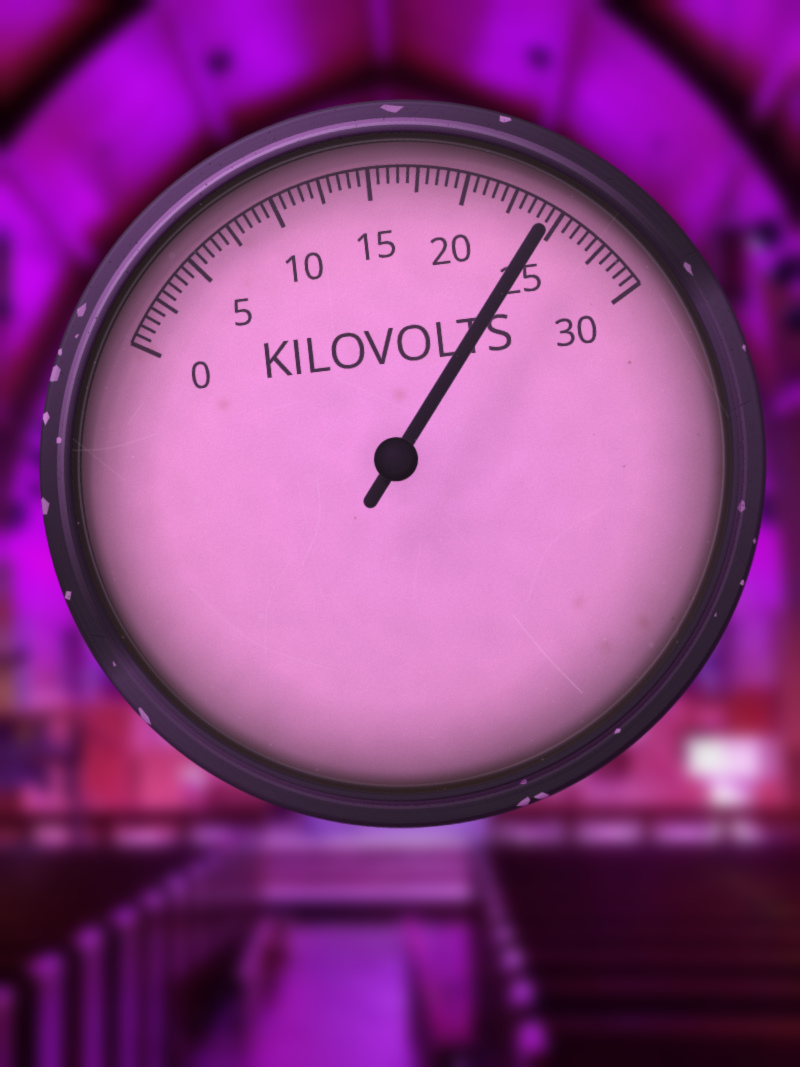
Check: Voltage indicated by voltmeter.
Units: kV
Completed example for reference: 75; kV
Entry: 24.5; kV
